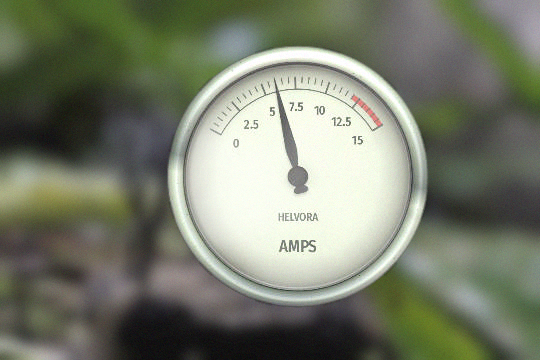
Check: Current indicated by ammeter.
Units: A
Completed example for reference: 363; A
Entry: 6; A
